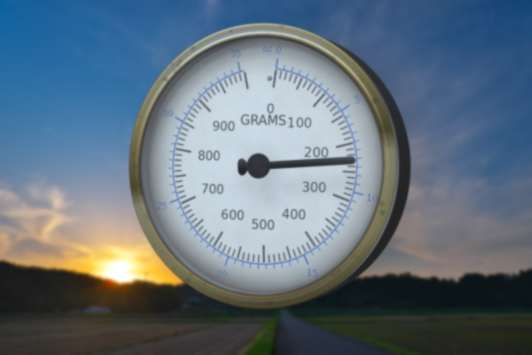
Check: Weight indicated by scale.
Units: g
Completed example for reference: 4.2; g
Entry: 230; g
